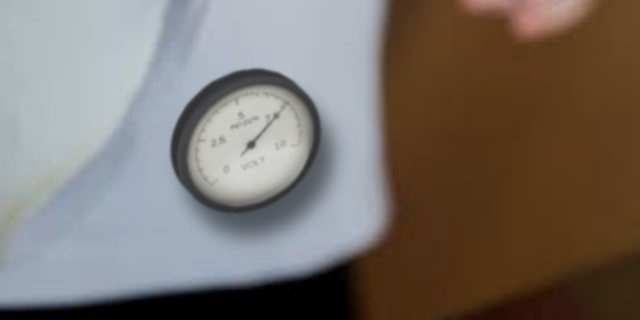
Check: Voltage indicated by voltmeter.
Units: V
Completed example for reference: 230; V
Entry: 7.5; V
